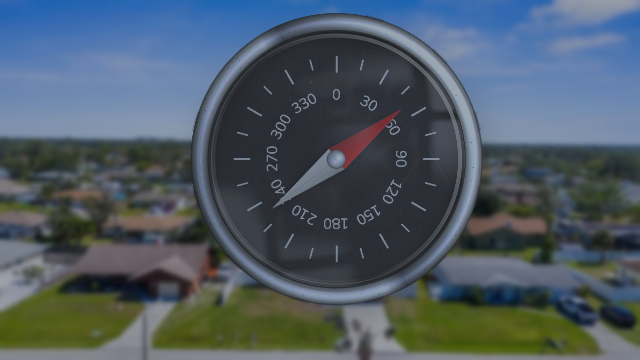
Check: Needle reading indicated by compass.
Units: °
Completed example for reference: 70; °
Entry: 52.5; °
